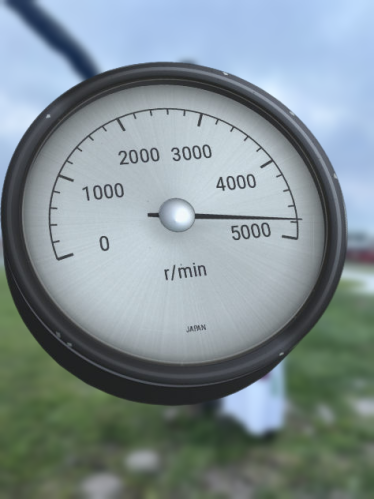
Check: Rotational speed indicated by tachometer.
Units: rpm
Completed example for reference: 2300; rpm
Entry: 4800; rpm
